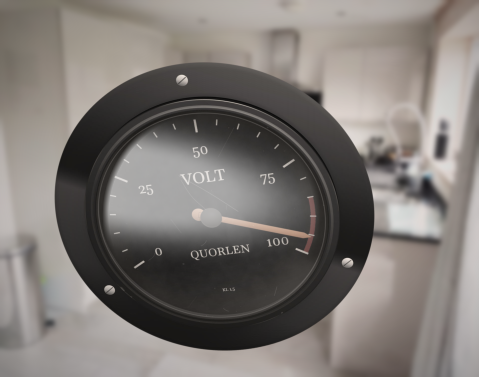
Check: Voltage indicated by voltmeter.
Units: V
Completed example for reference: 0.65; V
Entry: 95; V
